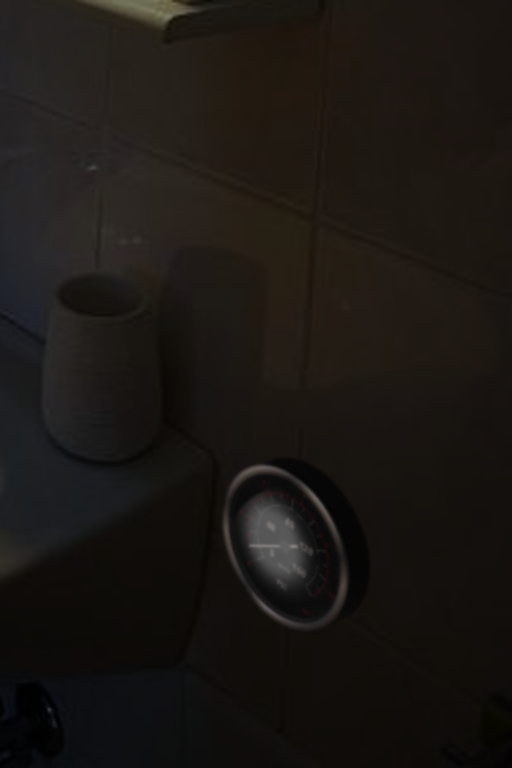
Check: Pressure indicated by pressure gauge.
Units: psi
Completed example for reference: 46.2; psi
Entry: 10; psi
